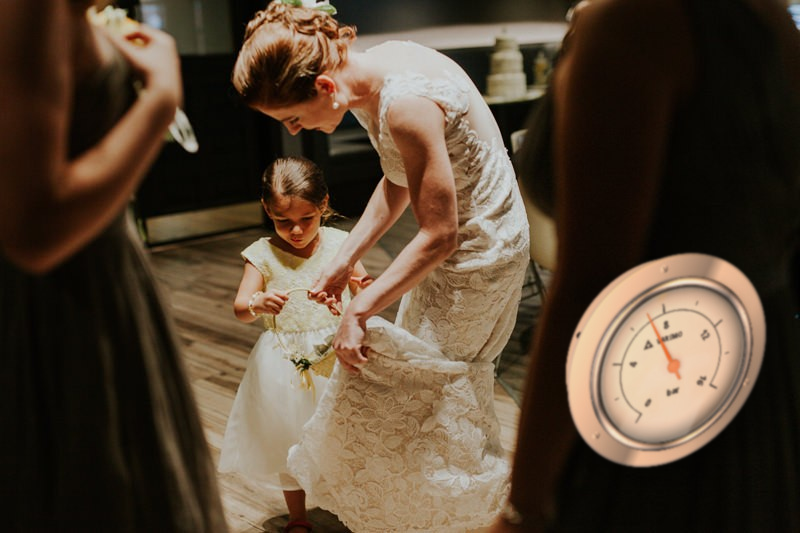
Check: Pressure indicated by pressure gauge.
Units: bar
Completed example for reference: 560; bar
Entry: 7; bar
